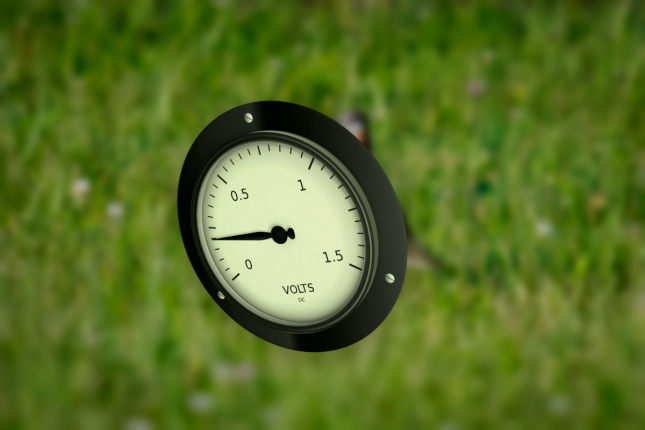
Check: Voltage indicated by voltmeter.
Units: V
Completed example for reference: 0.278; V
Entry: 0.2; V
